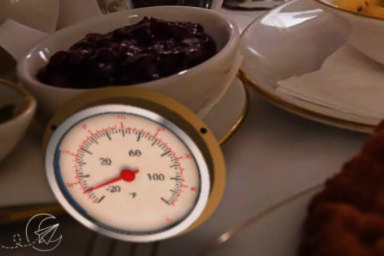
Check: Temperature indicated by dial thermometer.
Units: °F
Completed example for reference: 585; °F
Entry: -10; °F
